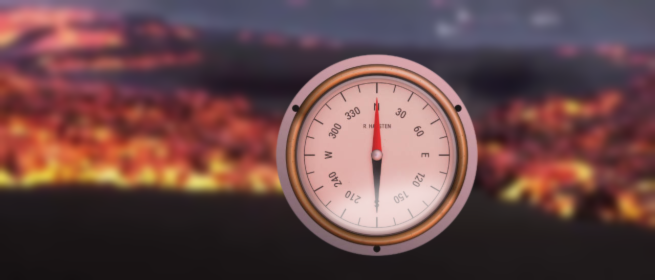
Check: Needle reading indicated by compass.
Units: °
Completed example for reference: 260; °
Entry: 0; °
